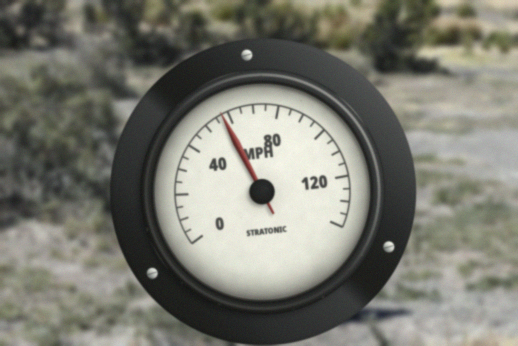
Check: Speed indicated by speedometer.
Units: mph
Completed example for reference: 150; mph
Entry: 57.5; mph
